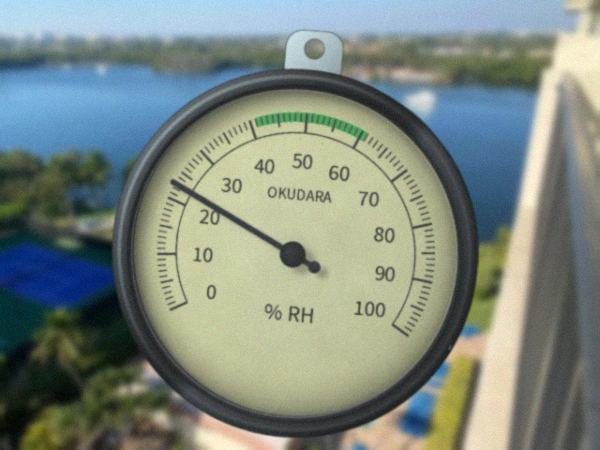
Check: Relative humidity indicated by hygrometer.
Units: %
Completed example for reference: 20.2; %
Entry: 23; %
